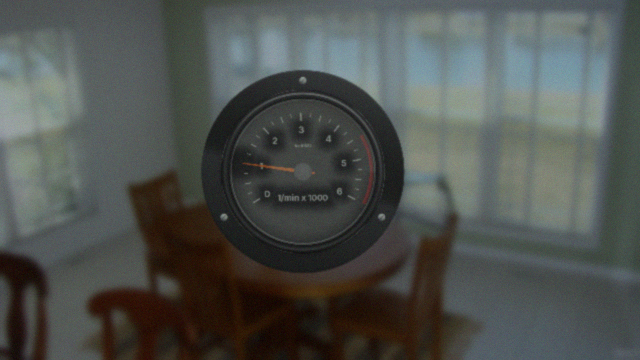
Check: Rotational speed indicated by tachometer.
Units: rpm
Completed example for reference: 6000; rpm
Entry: 1000; rpm
